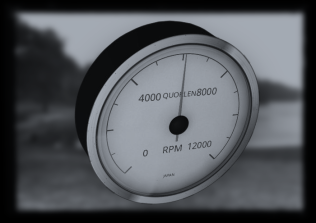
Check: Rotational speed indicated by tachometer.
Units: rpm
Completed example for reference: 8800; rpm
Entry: 6000; rpm
